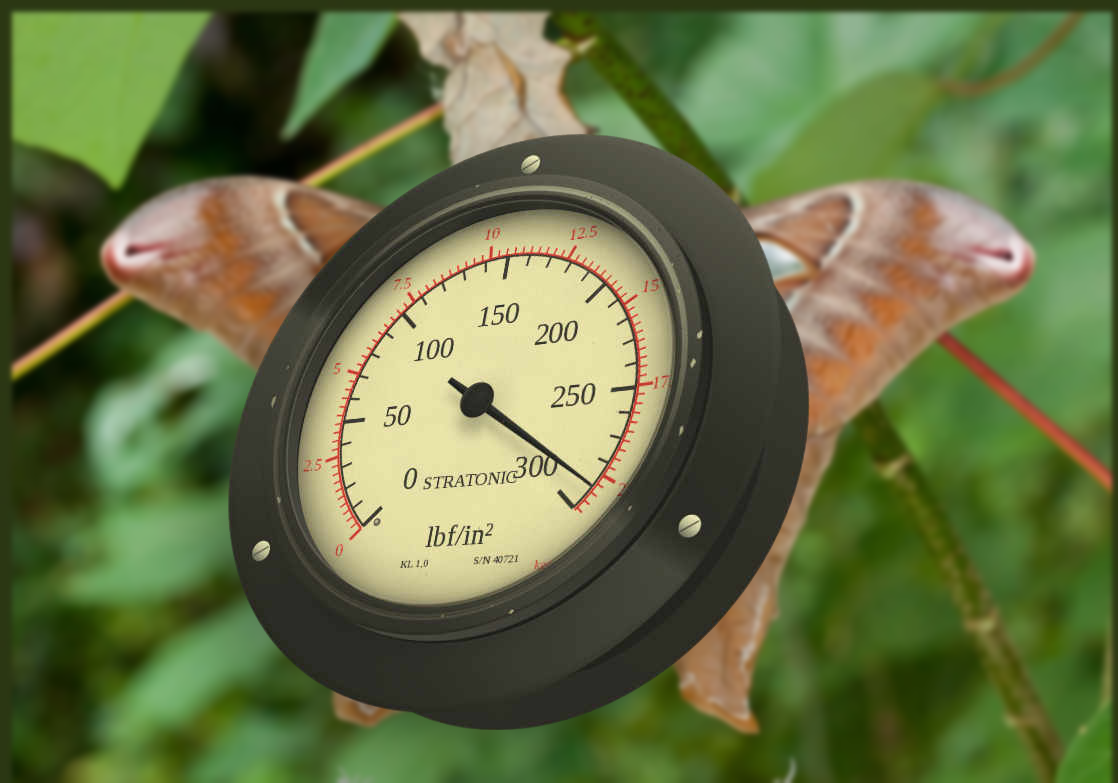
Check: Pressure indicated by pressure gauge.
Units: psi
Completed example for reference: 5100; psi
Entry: 290; psi
